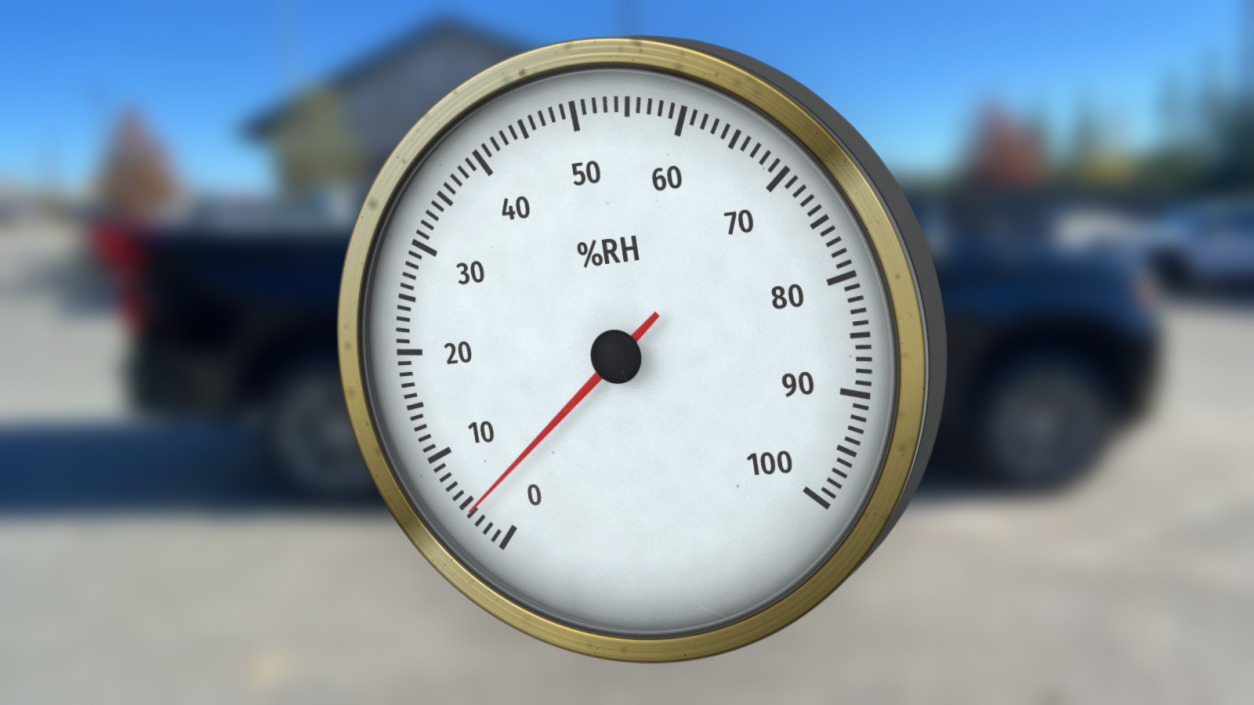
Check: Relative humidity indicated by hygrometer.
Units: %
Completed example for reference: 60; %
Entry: 4; %
